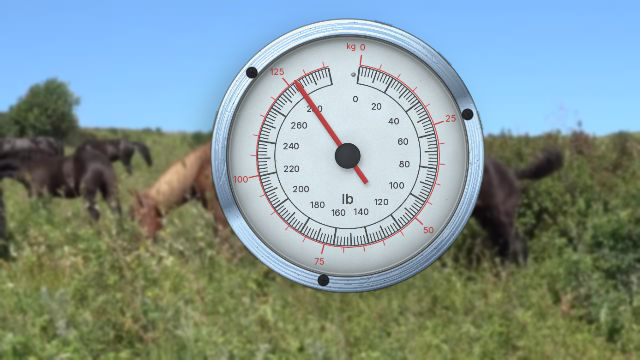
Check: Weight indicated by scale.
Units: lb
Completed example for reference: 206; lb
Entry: 280; lb
